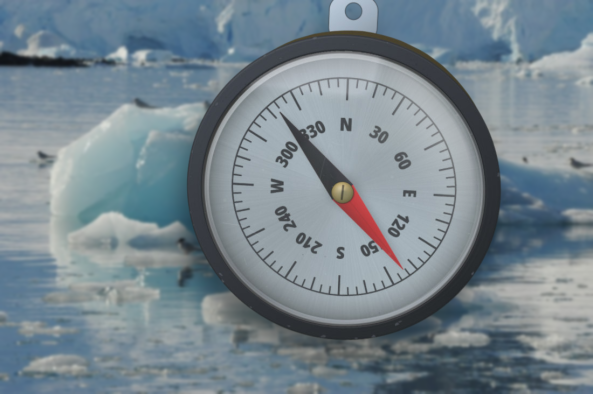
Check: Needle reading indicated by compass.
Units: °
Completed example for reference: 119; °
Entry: 140; °
